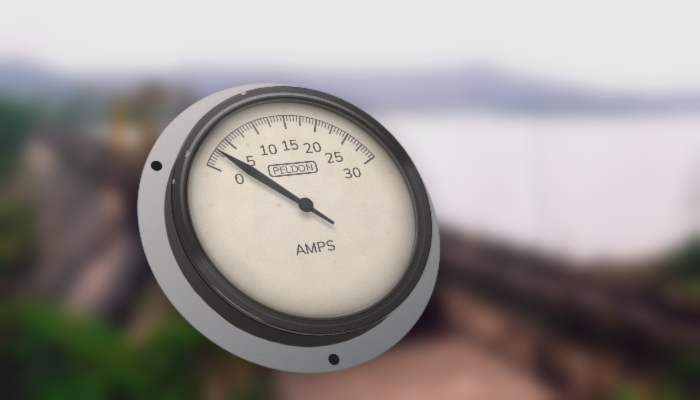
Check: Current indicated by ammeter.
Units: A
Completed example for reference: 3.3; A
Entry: 2.5; A
